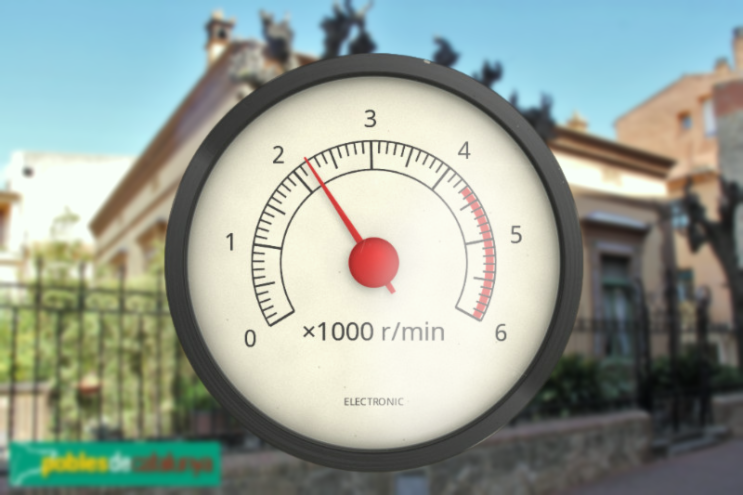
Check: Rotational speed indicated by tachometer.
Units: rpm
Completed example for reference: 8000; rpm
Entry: 2200; rpm
